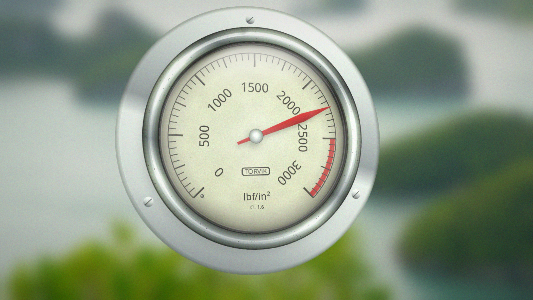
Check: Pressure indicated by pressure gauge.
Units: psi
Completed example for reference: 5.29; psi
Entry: 2250; psi
